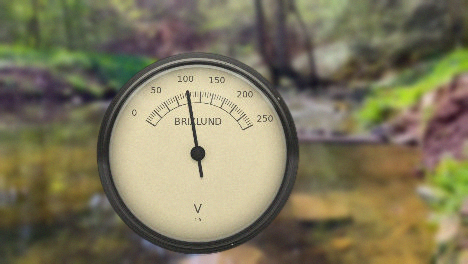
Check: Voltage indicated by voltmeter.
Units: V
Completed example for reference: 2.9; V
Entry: 100; V
